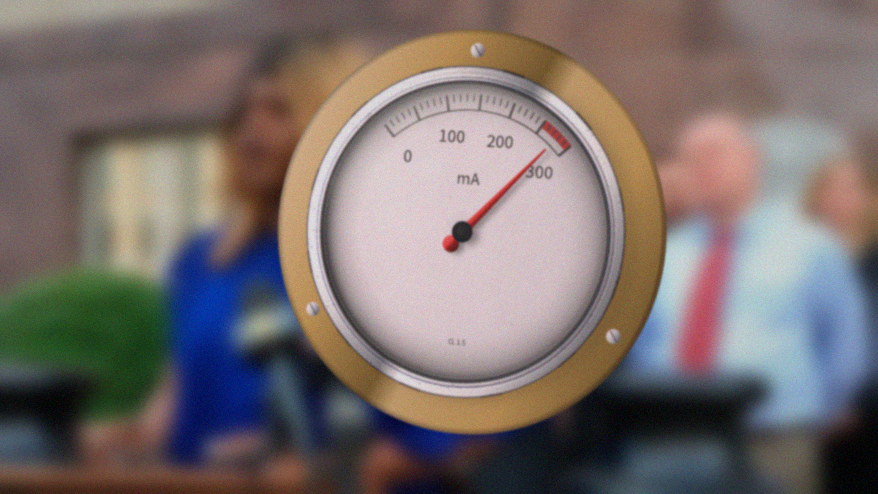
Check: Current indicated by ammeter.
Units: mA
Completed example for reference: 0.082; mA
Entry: 280; mA
